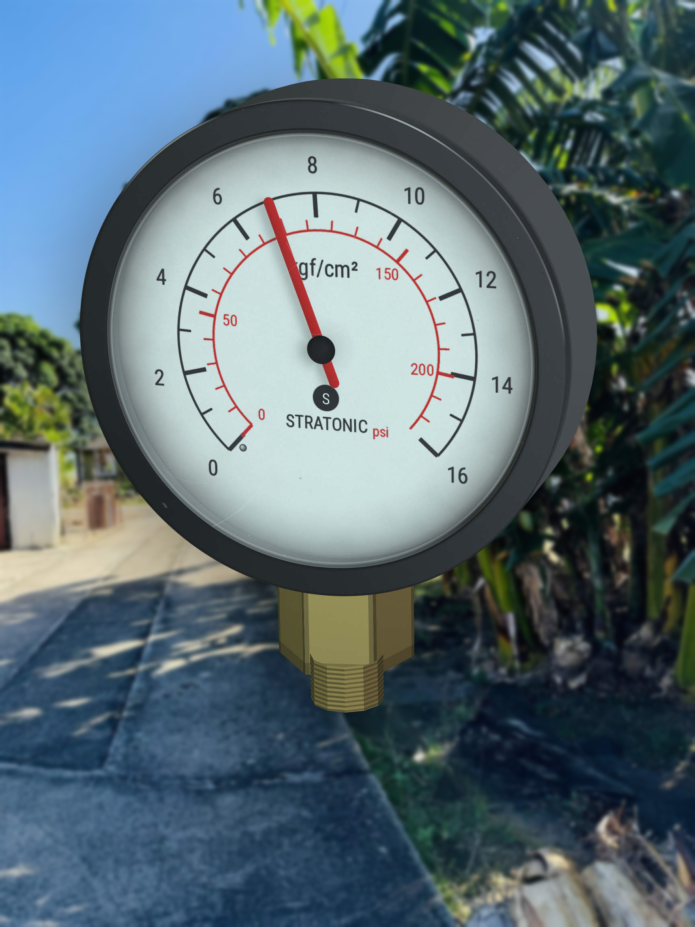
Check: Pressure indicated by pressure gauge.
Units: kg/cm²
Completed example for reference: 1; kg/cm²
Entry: 7; kg/cm²
